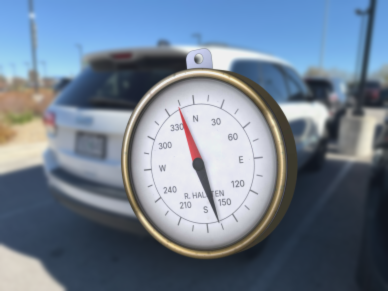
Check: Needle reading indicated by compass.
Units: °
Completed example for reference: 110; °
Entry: 345; °
